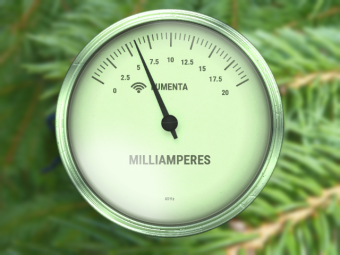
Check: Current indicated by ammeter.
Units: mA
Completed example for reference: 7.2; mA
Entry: 6; mA
